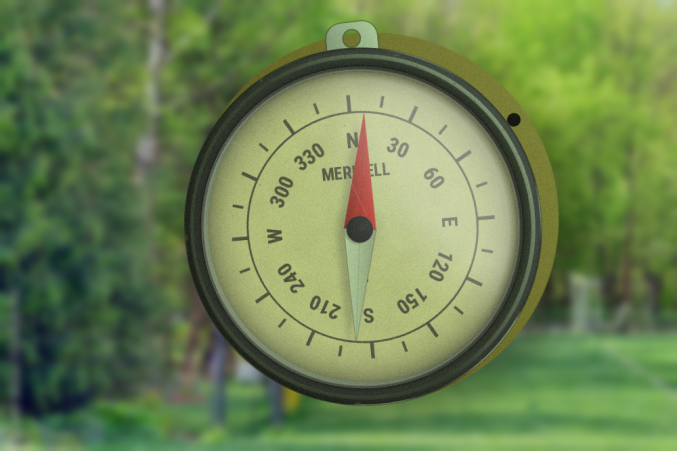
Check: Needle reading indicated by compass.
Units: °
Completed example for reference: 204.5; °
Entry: 7.5; °
